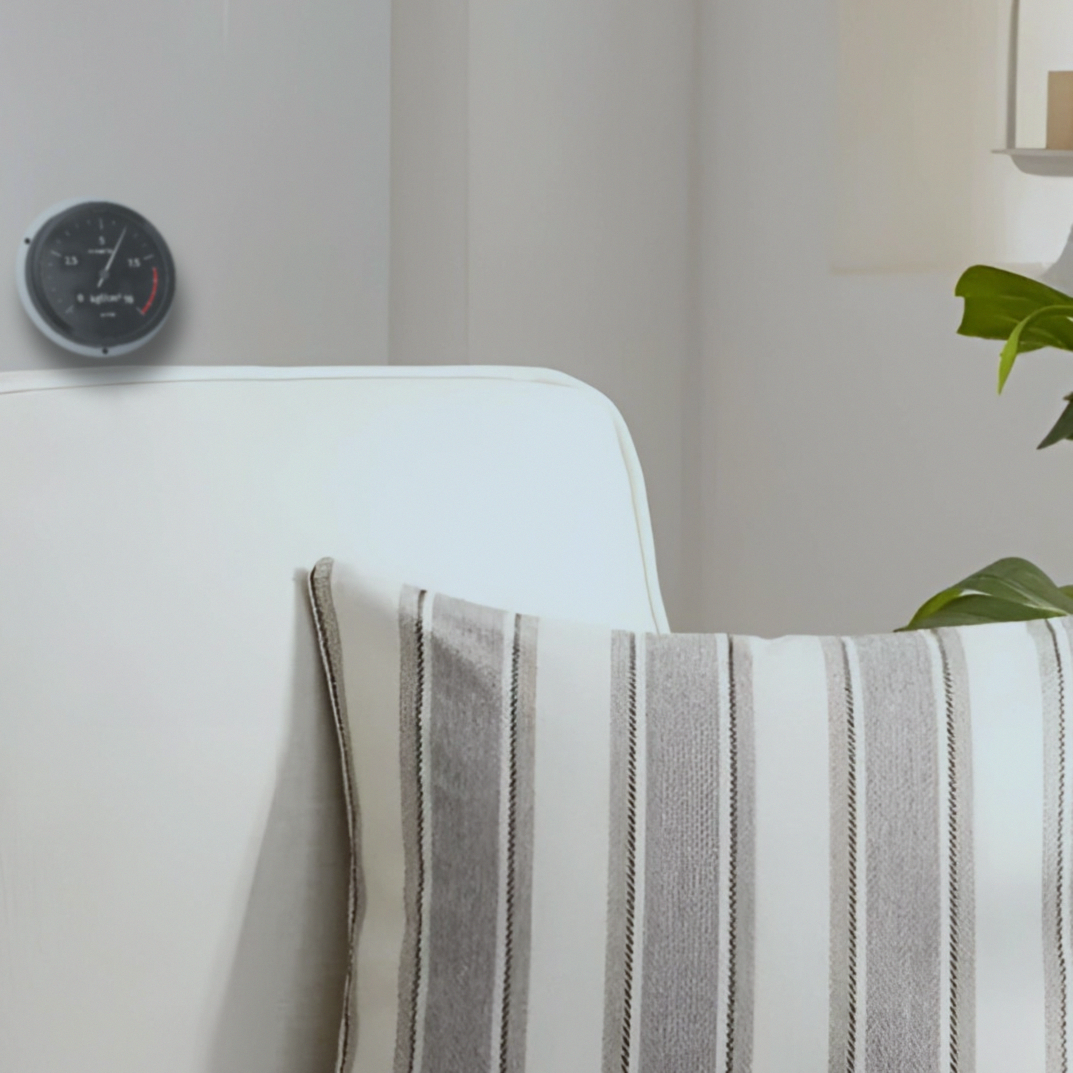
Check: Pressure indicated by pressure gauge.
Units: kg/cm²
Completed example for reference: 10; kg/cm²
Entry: 6; kg/cm²
